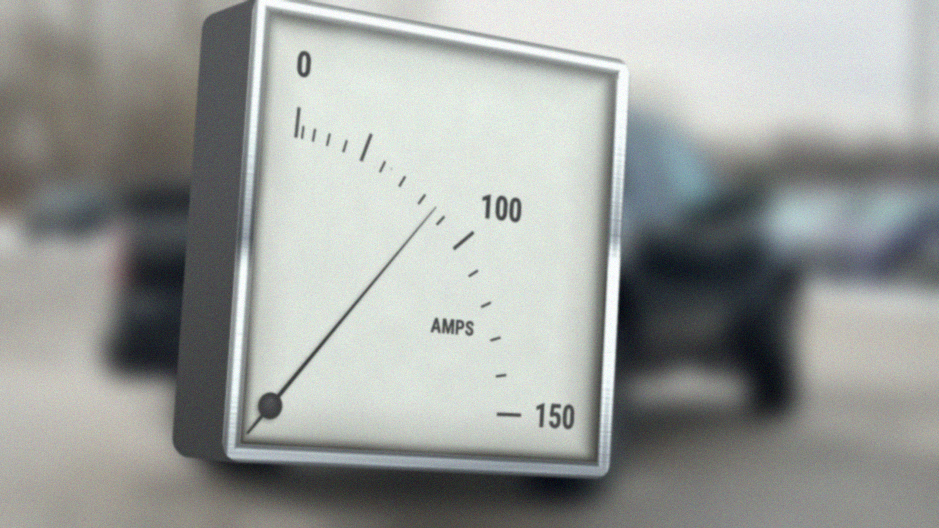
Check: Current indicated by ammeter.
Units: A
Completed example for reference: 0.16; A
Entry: 85; A
